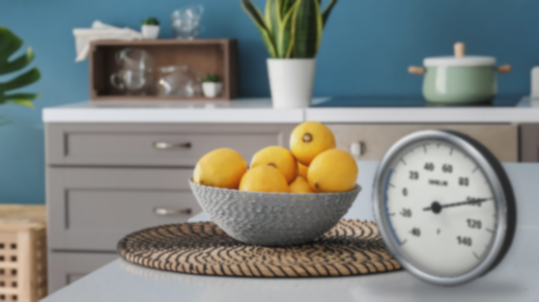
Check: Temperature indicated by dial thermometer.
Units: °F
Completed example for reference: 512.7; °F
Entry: 100; °F
